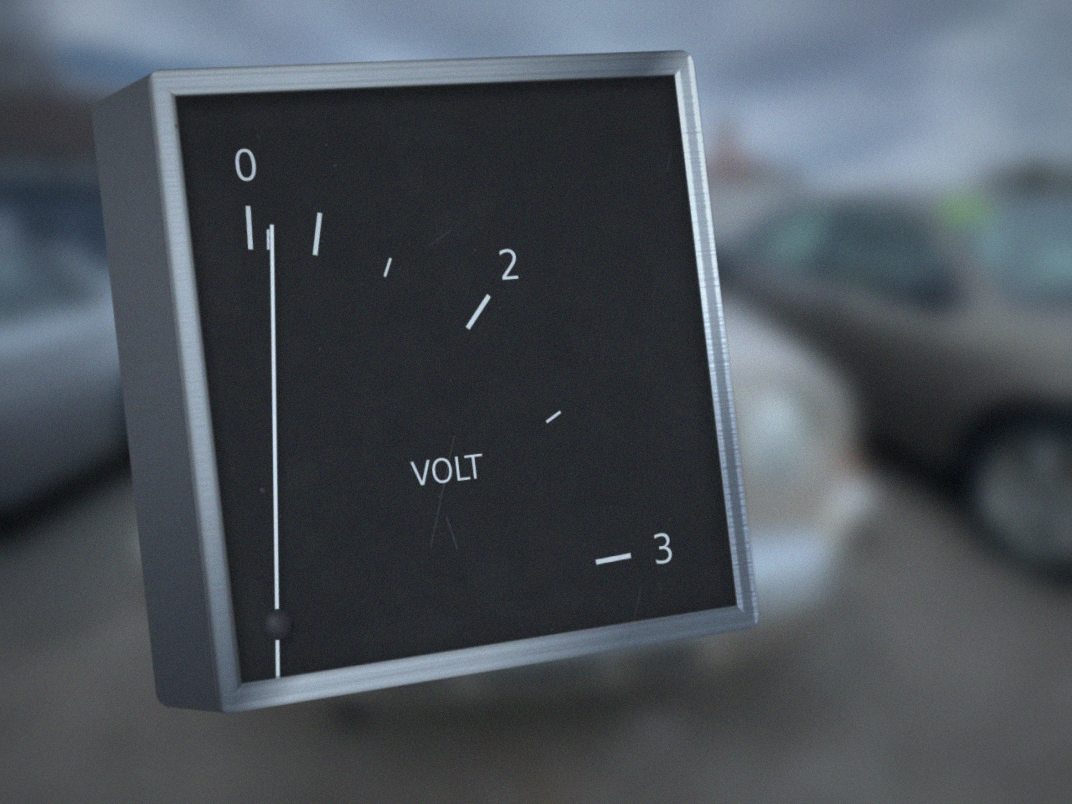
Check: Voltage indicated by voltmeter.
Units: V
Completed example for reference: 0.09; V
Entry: 0.5; V
